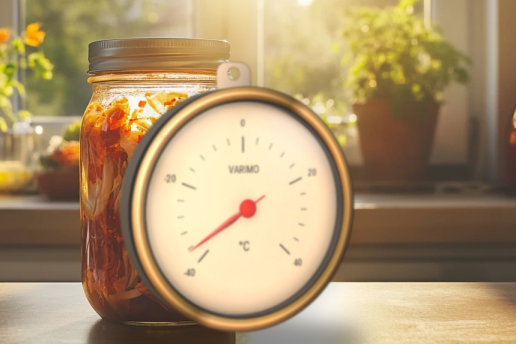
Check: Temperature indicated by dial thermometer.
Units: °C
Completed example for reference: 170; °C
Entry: -36; °C
